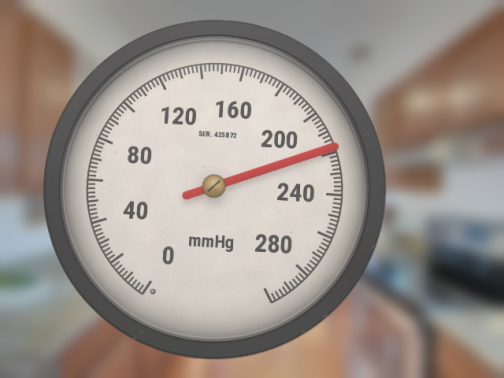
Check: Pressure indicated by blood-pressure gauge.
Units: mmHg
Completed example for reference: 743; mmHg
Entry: 218; mmHg
